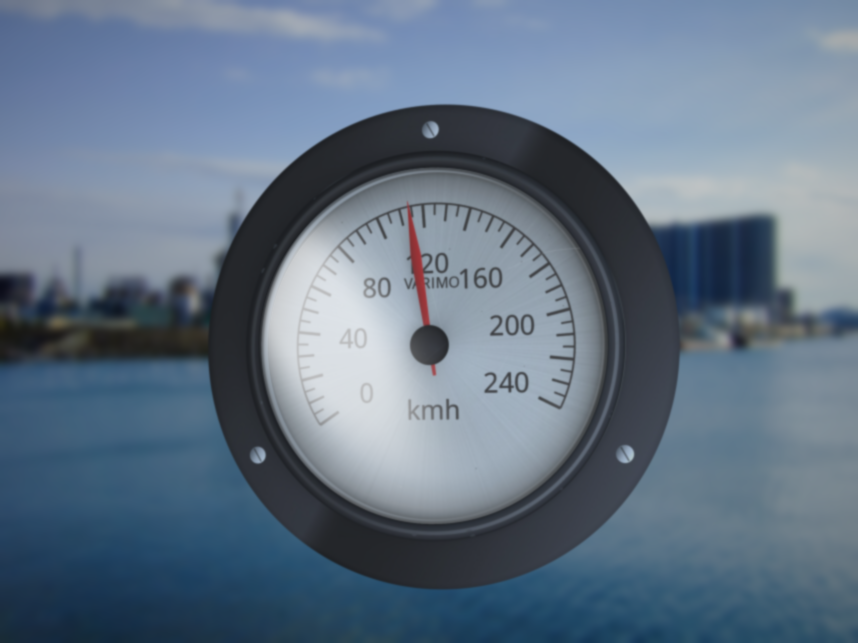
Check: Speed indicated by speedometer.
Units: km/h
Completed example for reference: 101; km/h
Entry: 115; km/h
